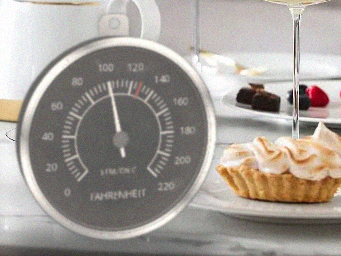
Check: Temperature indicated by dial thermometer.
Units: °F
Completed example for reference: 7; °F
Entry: 100; °F
